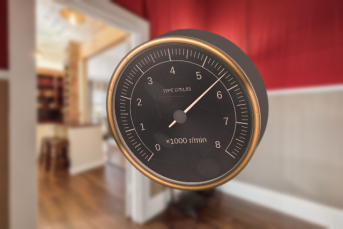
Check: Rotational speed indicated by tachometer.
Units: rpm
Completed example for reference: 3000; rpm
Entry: 5600; rpm
